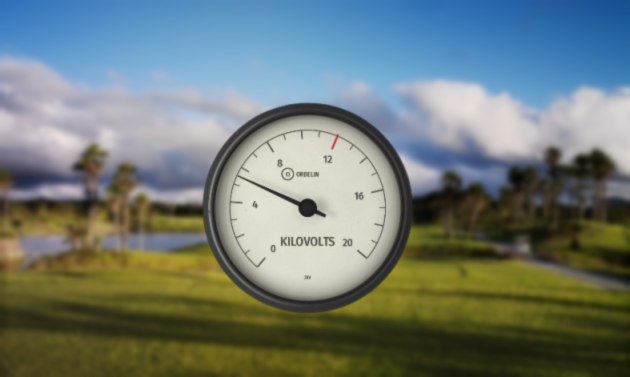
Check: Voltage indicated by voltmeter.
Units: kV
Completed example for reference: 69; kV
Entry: 5.5; kV
